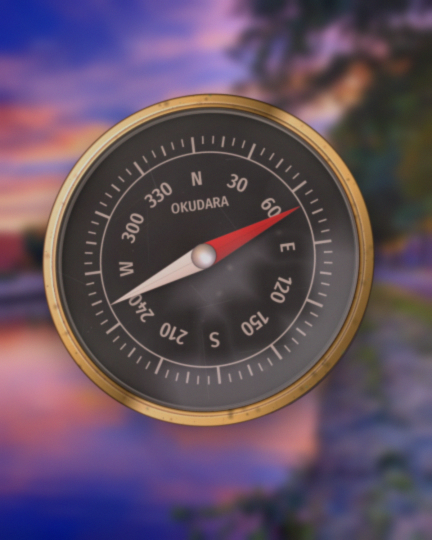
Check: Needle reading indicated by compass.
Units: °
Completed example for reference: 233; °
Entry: 70; °
